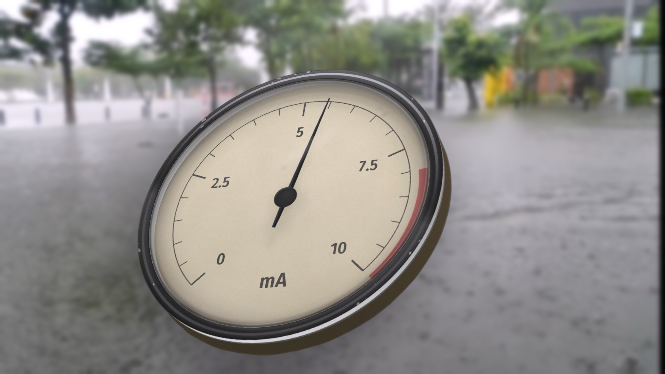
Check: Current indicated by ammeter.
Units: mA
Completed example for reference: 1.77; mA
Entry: 5.5; mA
